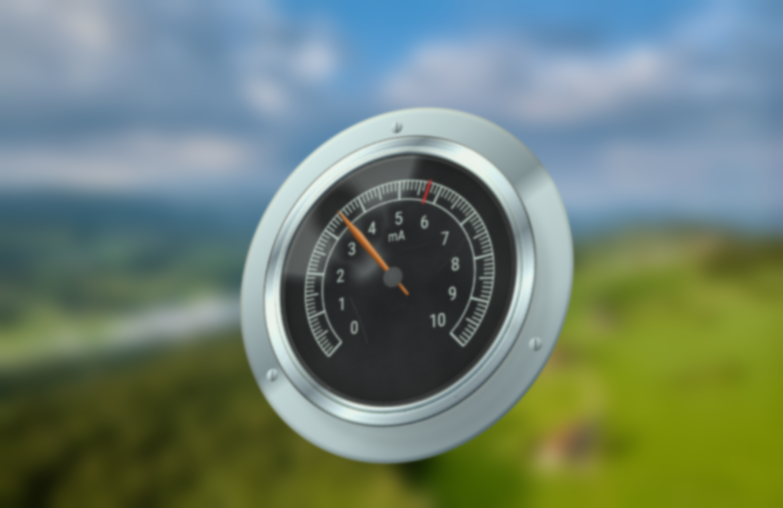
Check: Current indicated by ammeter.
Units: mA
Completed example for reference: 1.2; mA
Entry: 3.5; mA
